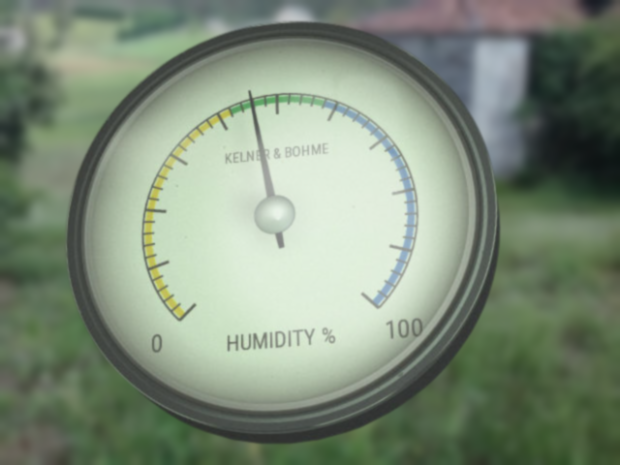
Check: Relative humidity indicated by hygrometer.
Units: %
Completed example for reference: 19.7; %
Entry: 46; %
